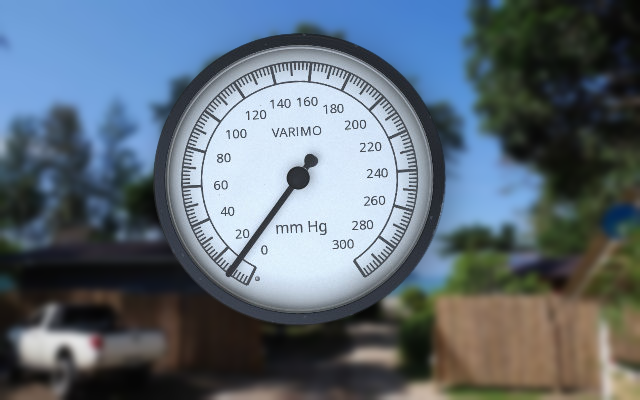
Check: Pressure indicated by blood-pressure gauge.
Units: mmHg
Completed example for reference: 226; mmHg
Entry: 10; mmHg
